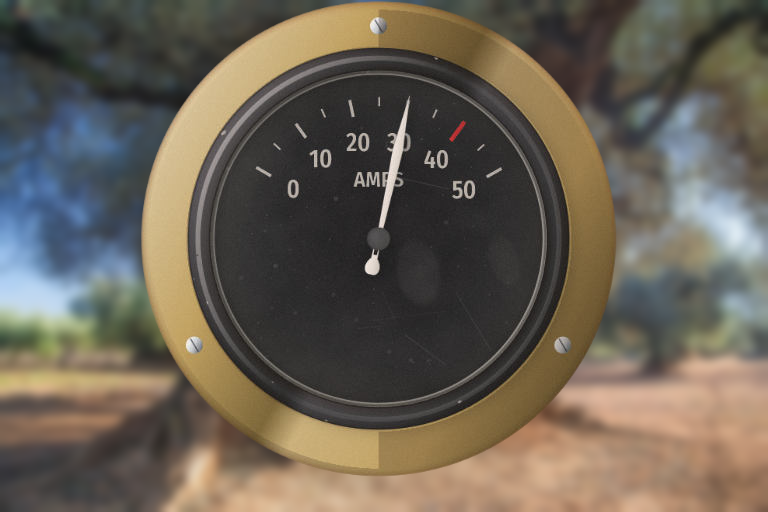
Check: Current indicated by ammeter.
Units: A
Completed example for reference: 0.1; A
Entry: 30; A
